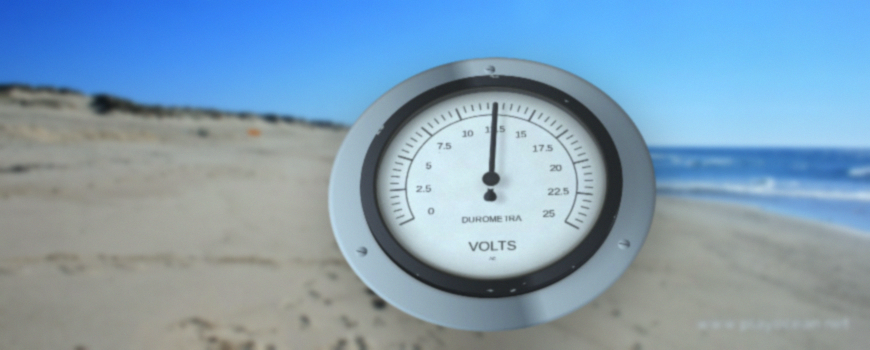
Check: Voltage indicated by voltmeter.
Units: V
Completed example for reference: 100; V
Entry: 12.5; V
